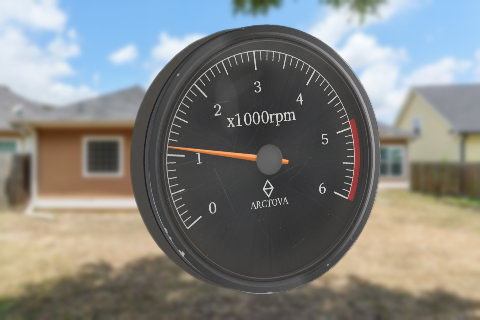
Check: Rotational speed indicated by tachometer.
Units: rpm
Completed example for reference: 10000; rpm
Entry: 1100; rpm
